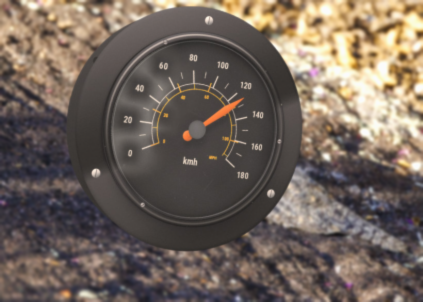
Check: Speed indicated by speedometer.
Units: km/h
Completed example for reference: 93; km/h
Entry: 125; km/h
